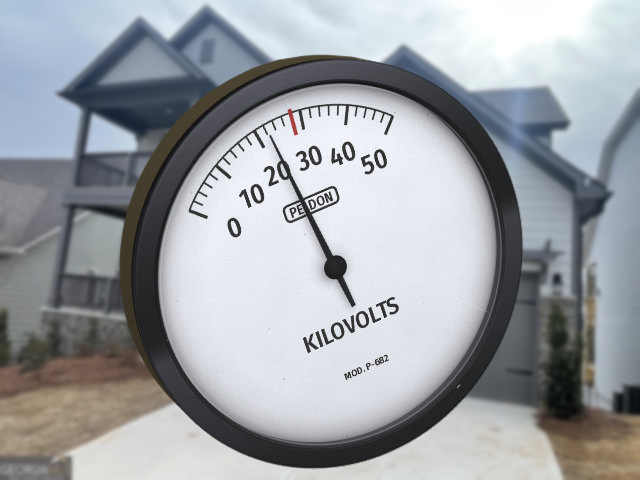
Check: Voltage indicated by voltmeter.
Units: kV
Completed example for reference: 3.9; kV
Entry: 22; kV
